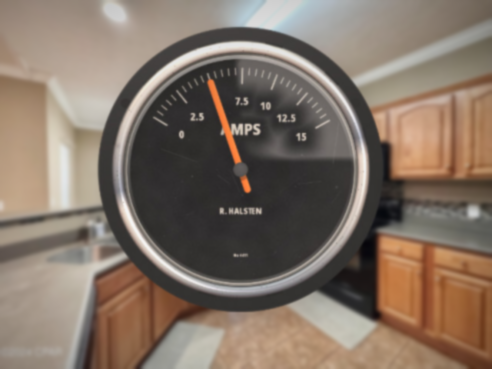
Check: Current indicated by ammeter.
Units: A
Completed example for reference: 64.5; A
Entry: 5; A
